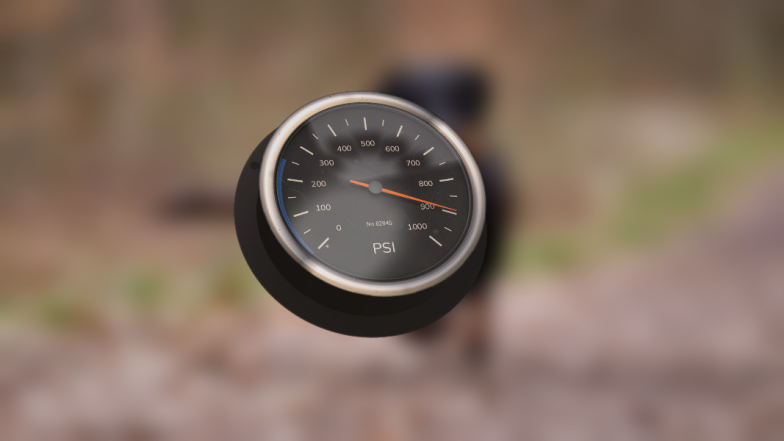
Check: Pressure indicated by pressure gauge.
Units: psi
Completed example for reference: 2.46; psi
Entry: 900; psi
